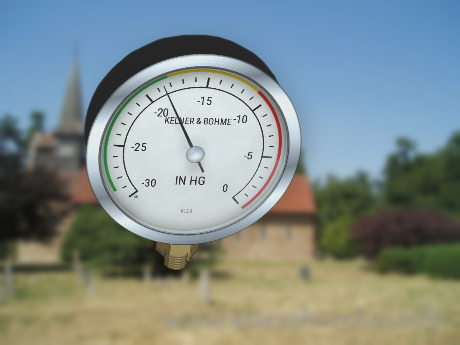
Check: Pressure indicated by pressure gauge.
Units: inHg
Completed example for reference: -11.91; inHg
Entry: -18.5; inHg
